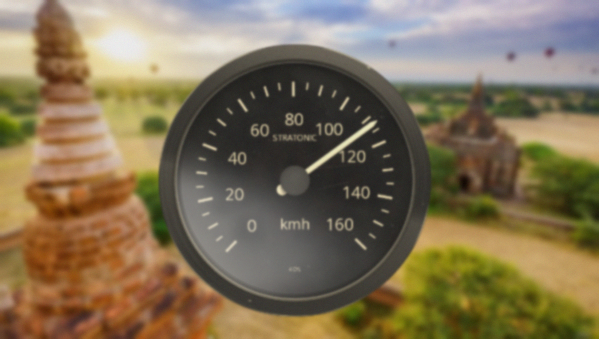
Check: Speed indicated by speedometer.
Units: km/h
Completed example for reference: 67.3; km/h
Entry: 112.5; km/h
